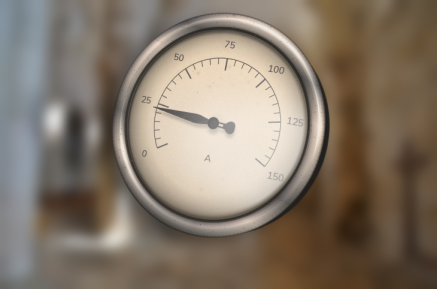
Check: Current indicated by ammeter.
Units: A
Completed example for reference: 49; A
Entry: 22.5; A
